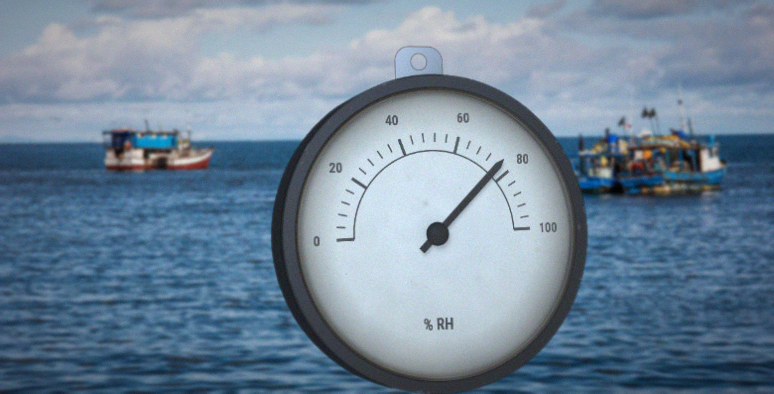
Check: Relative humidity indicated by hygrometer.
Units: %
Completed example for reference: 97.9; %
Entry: 76; %
